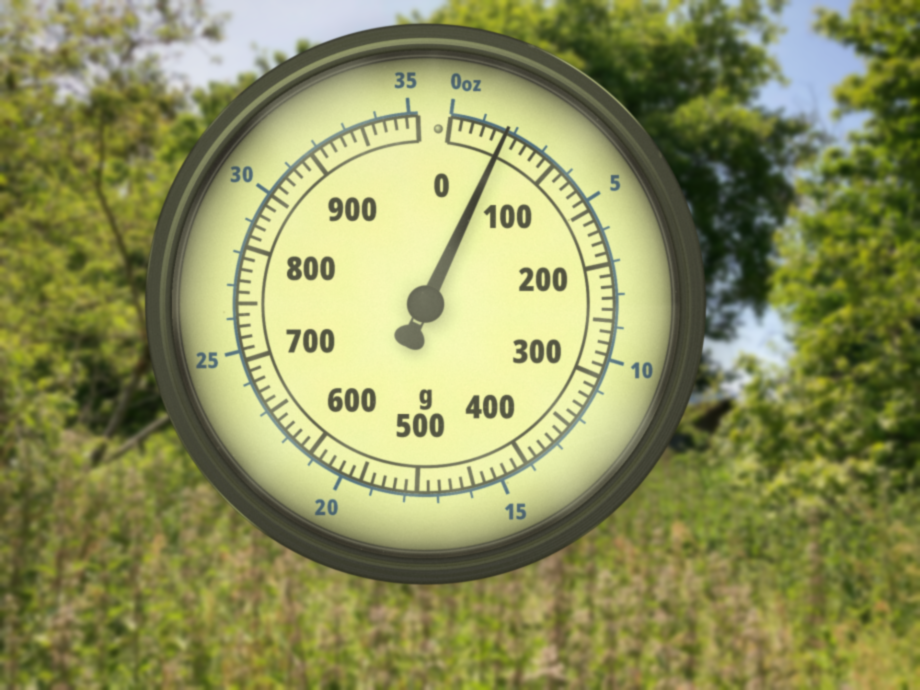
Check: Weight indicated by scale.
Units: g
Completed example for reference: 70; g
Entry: 50; g
